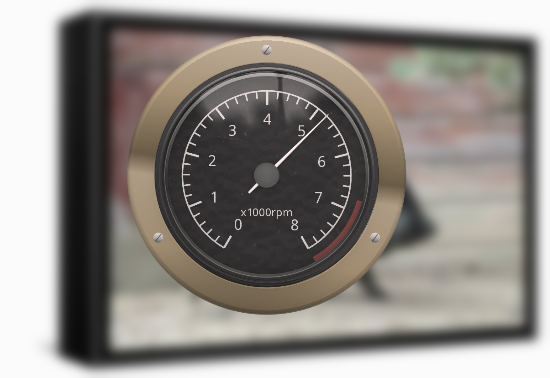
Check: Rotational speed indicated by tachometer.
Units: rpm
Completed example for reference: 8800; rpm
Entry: 5200; rpm
